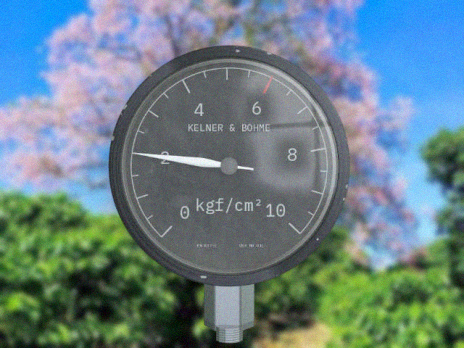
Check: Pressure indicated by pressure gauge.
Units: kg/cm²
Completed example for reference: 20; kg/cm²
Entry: 2; kg/cm²
